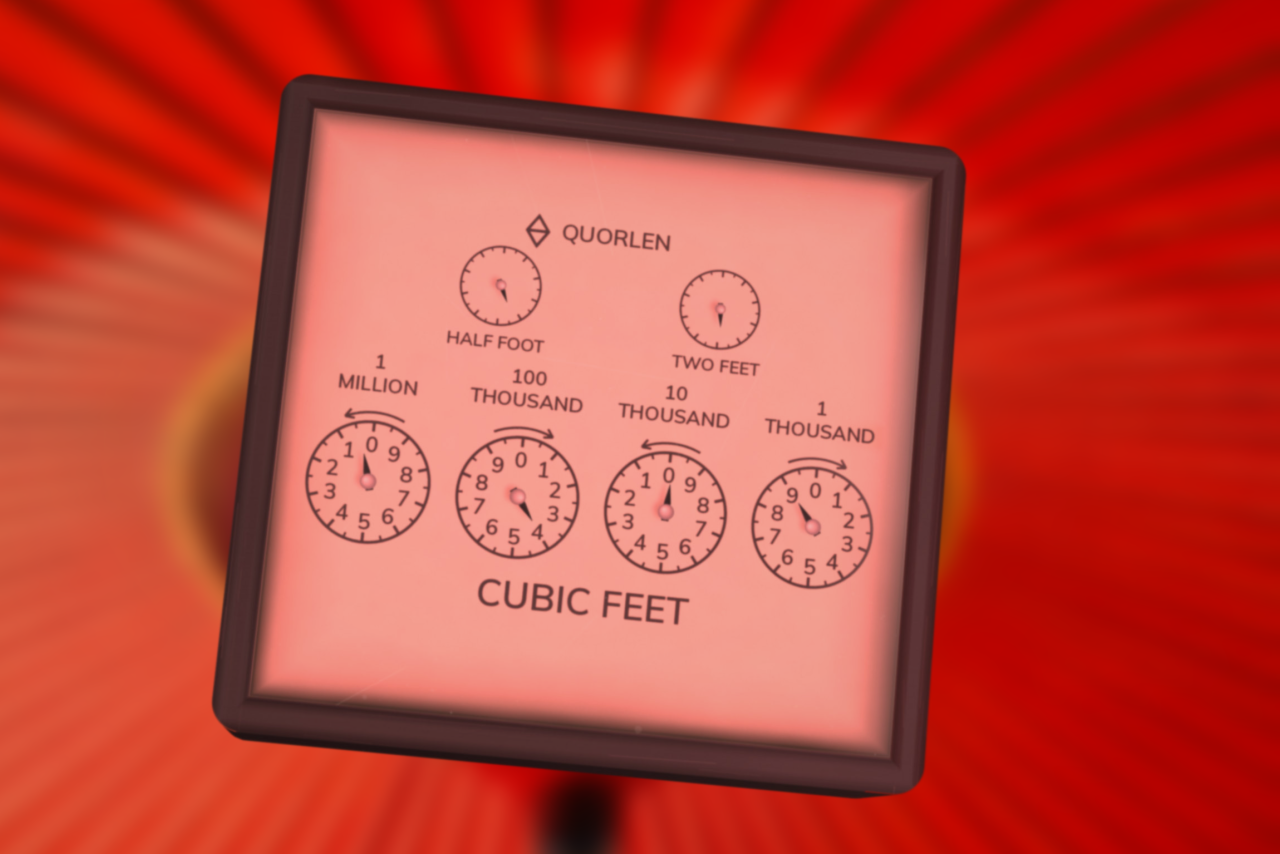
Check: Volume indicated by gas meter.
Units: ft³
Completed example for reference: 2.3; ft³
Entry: 39900; ft³
